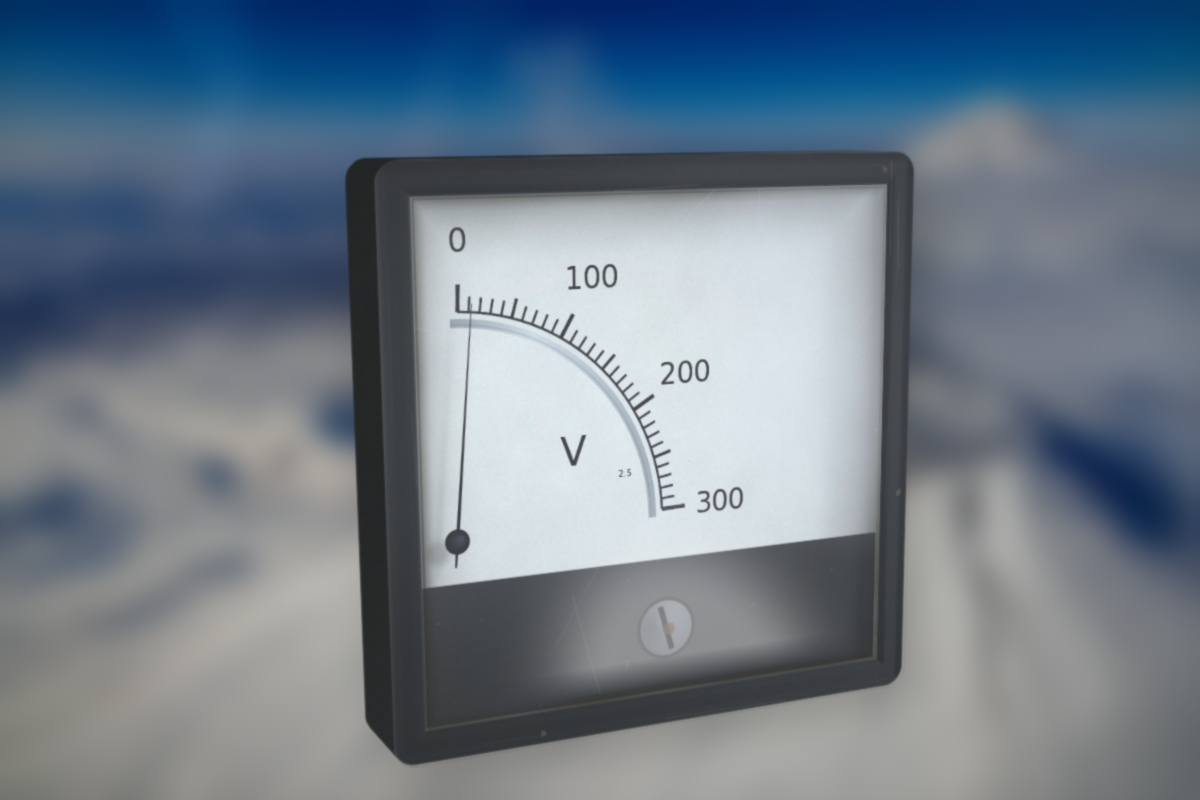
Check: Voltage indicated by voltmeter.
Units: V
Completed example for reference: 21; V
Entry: 10; V
